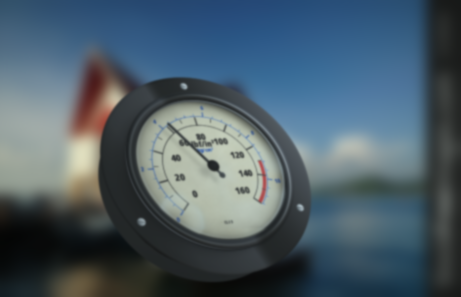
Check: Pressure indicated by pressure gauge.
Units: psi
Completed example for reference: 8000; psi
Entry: 60; psi
